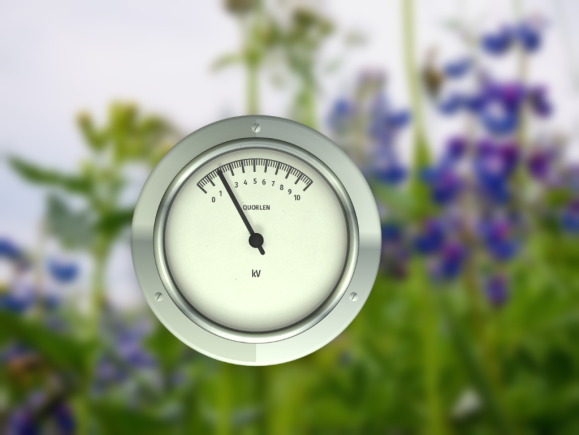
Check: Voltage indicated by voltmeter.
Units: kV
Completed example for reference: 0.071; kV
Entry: 2; kV
